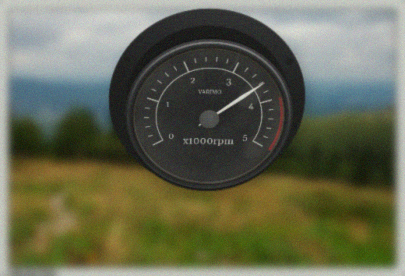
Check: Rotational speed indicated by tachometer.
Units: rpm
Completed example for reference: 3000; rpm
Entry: 3600; rpm
